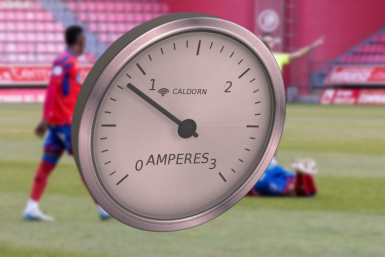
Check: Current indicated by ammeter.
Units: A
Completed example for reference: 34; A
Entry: 0.85; A
